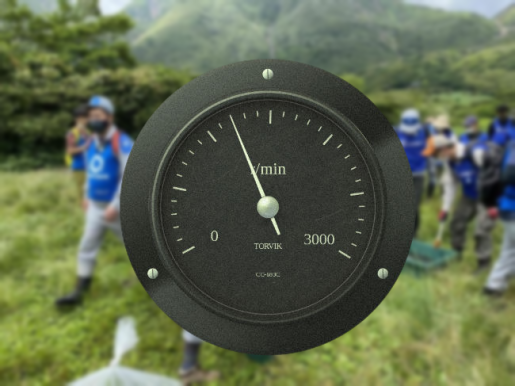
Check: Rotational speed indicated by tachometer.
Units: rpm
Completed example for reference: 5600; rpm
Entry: 1200; rpm
